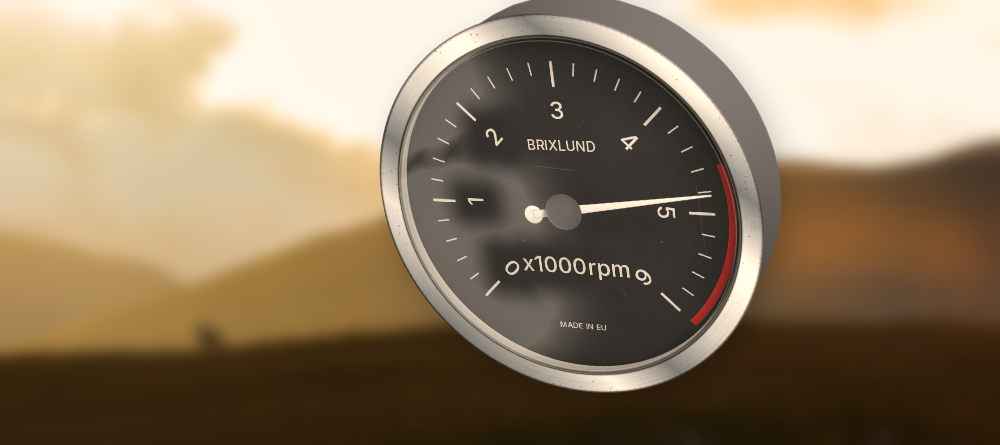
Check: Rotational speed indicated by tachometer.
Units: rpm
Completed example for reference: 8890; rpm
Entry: 4800; rpm
